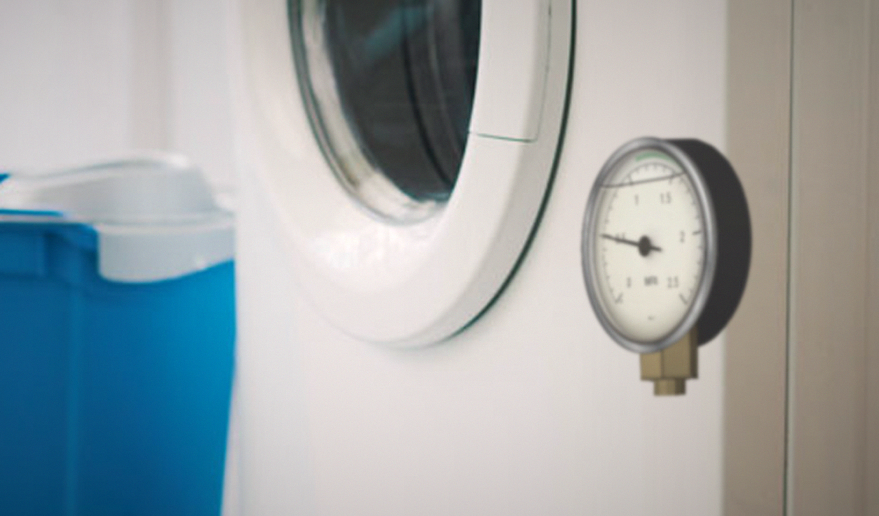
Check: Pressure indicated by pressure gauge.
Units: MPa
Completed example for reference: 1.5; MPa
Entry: 0.5; MPa
